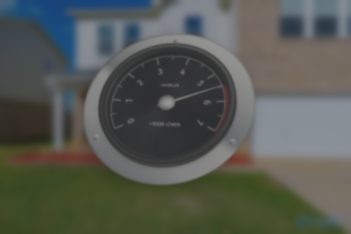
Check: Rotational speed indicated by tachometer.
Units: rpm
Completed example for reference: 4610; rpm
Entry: 5500; rpm
